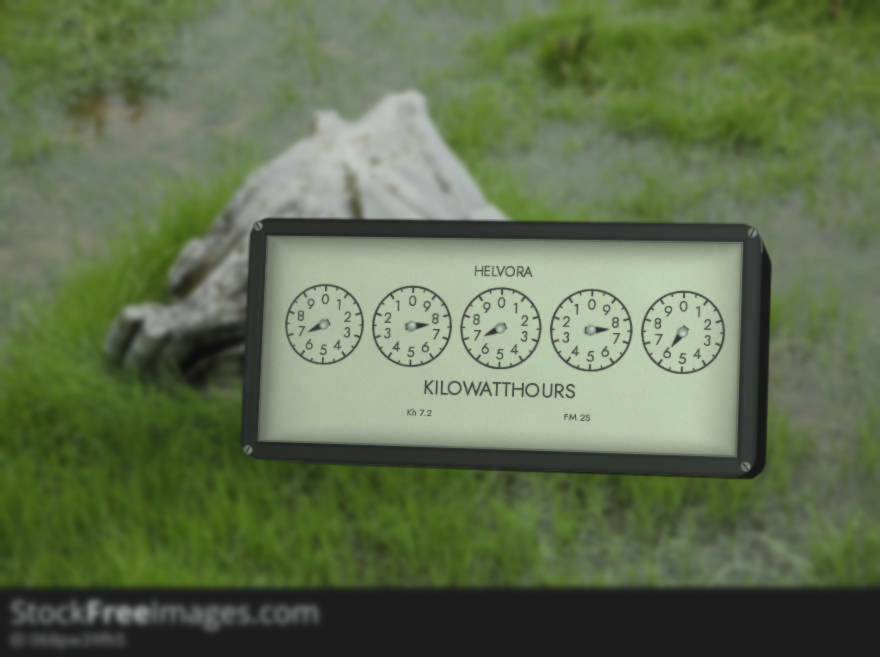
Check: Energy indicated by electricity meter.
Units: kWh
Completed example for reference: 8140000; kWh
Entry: 67676; kWh
